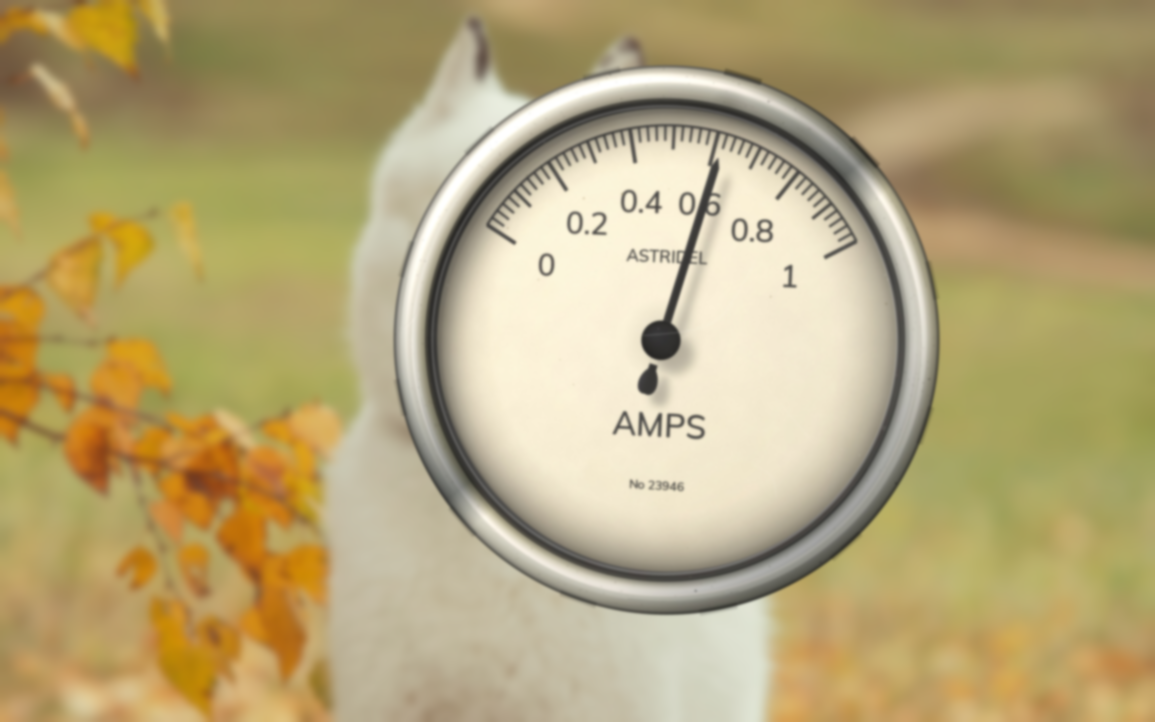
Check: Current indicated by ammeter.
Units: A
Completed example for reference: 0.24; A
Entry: 0.62; A
